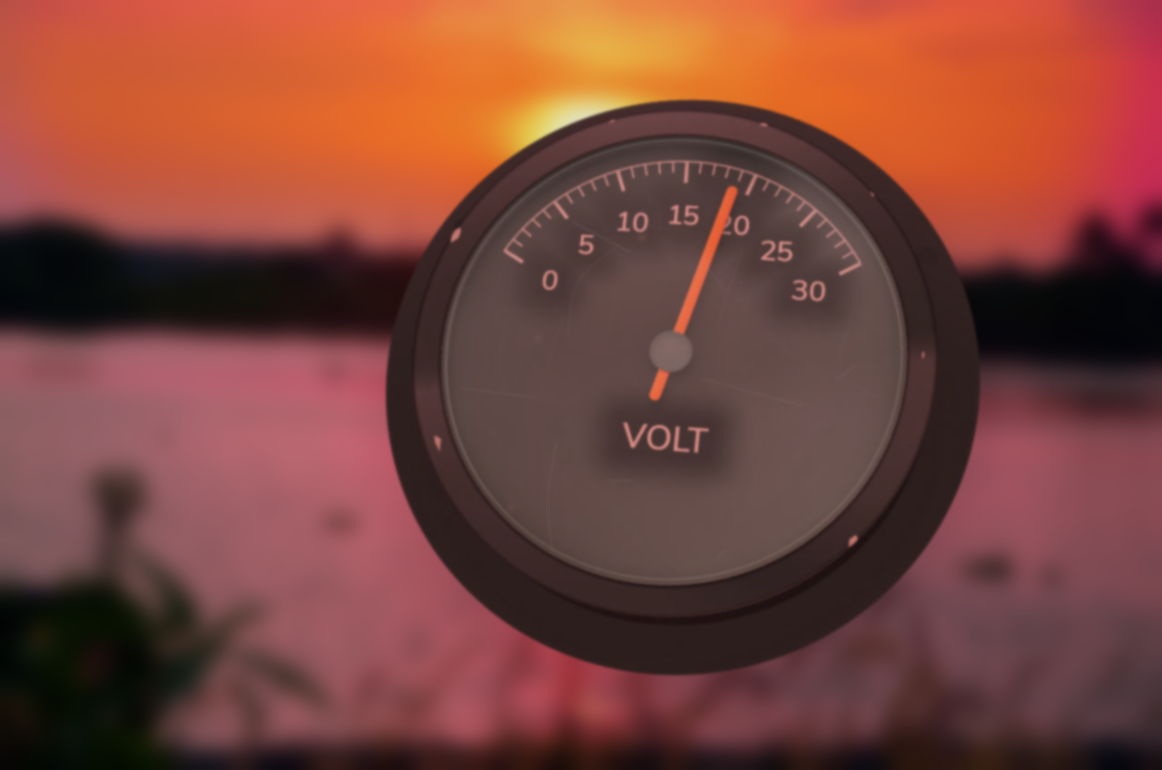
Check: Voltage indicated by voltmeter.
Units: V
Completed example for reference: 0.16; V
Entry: 19; V
